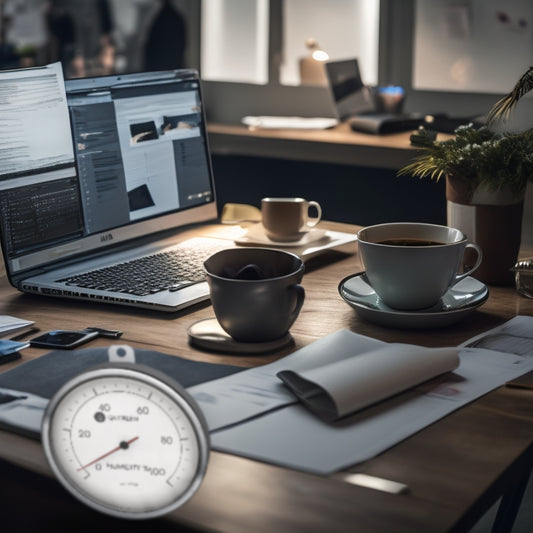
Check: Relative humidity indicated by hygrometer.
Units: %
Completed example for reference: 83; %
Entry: 4; %
